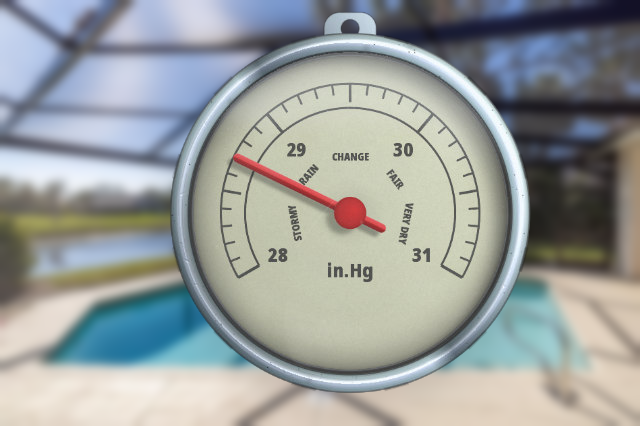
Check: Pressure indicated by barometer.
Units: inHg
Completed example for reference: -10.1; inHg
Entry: 28.7; inHg
